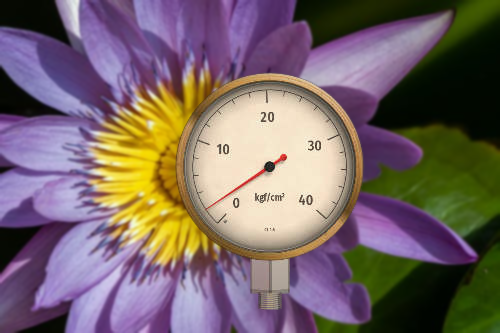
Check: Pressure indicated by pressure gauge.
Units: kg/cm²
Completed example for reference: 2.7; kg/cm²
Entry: 2; kg/cm²
